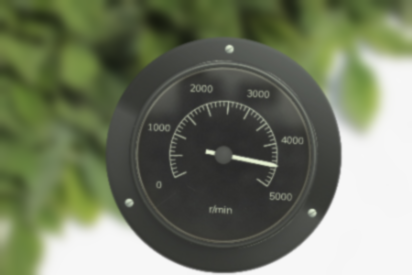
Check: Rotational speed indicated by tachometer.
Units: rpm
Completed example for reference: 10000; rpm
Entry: 4500; rpm
